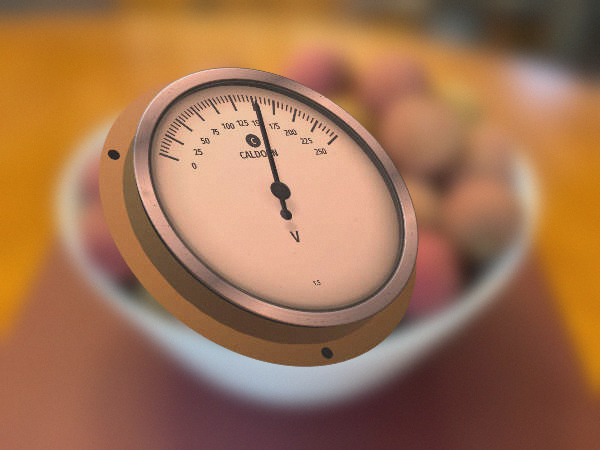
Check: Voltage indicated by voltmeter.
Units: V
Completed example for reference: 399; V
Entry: 150; V
